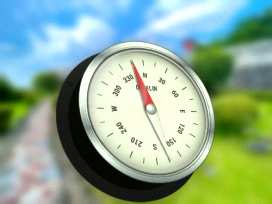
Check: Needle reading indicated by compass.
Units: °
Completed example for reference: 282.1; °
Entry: 345; °
